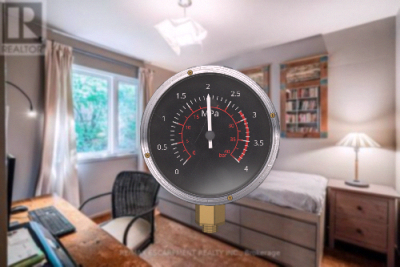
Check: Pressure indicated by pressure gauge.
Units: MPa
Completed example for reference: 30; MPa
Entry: 2; MPa
